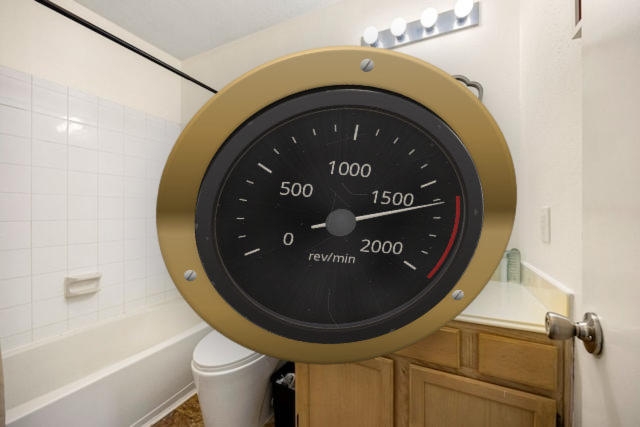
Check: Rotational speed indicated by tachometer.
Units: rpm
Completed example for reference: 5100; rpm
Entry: 1600; rpm
